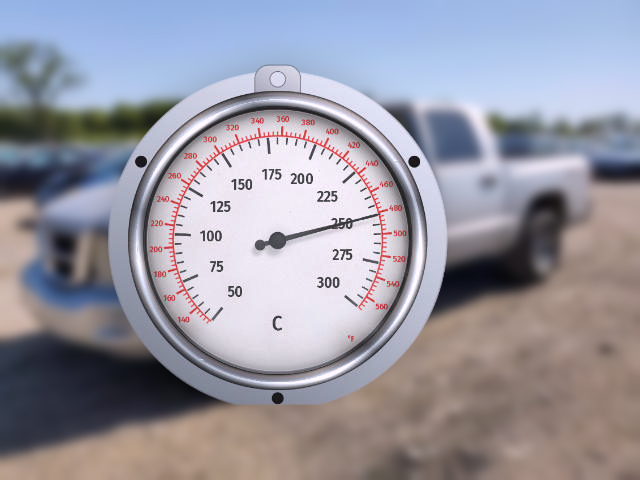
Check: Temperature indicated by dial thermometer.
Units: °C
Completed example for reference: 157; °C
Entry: 250; °C
